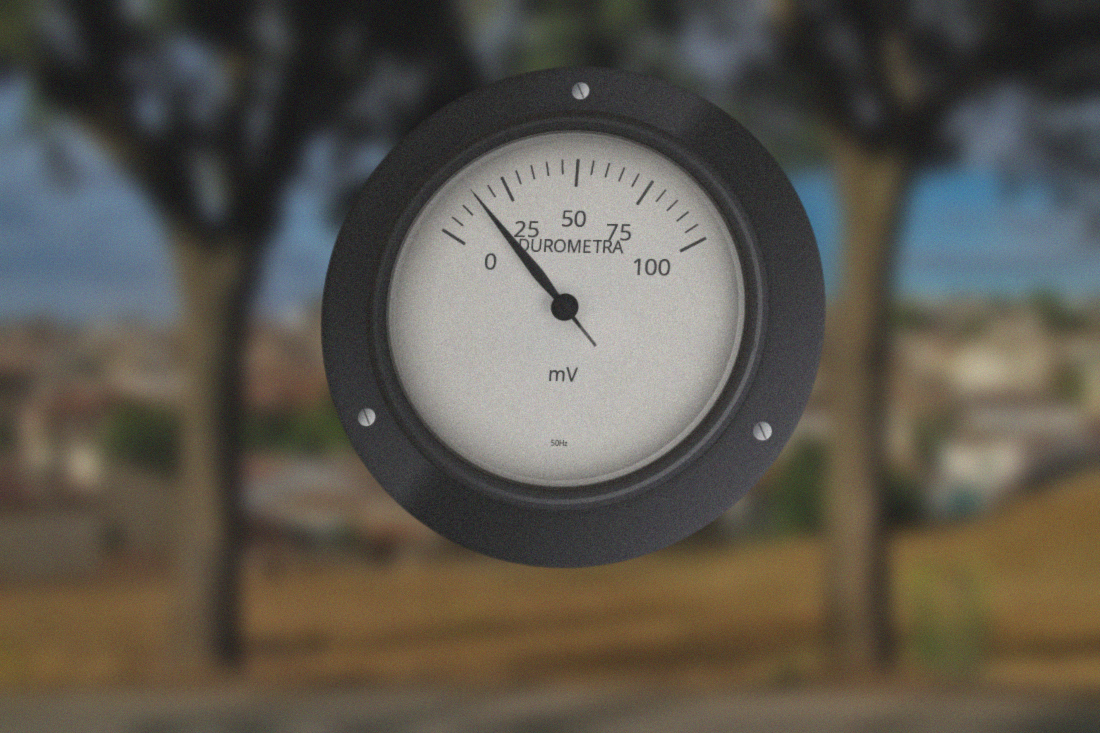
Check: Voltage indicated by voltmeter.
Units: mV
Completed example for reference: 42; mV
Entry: 15; mV
